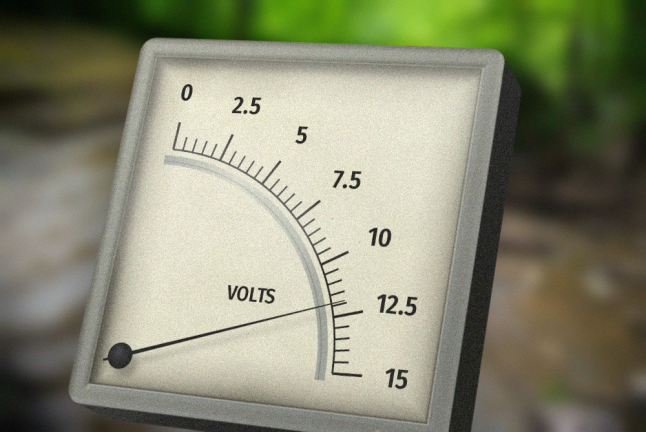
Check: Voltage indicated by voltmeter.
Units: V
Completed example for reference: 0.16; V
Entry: 12; V
